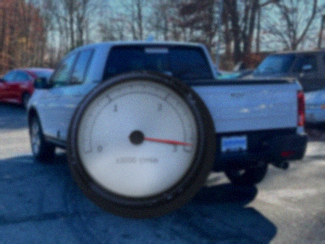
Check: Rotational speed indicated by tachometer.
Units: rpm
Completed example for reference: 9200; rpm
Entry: 2900; rpm
